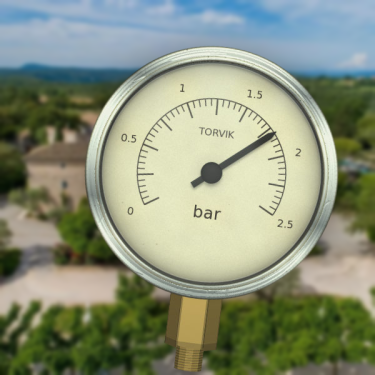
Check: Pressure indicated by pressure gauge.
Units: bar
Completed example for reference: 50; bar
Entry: 1.8; bar
